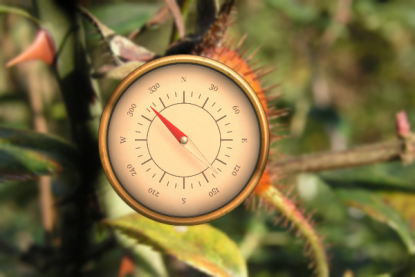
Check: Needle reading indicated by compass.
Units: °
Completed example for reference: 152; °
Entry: 315; °
